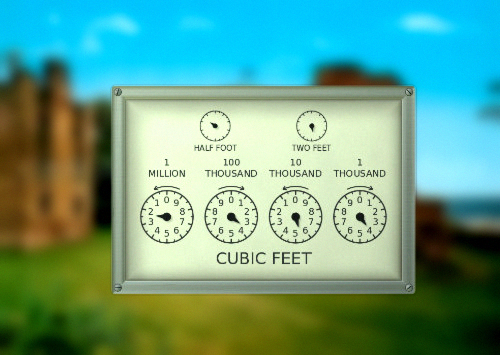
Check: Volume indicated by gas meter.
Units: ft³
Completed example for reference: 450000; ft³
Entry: 235400; ft³
